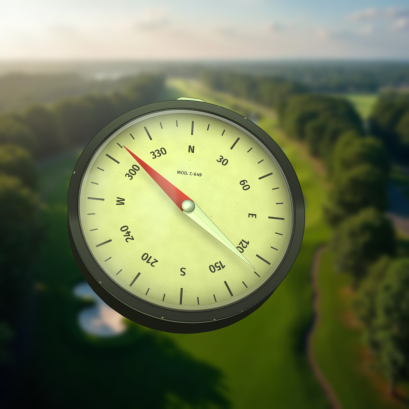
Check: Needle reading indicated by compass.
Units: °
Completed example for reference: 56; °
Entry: 310; °
